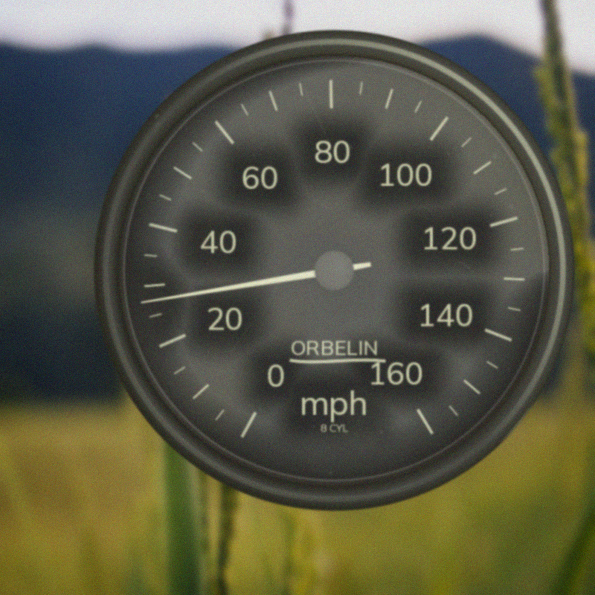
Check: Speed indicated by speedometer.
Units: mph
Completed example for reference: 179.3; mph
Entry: 27.5; mph
